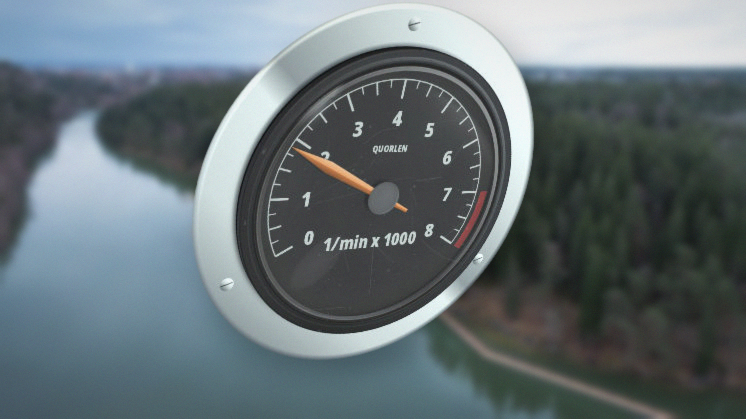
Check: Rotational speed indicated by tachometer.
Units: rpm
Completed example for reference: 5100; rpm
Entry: 1875; rpm
